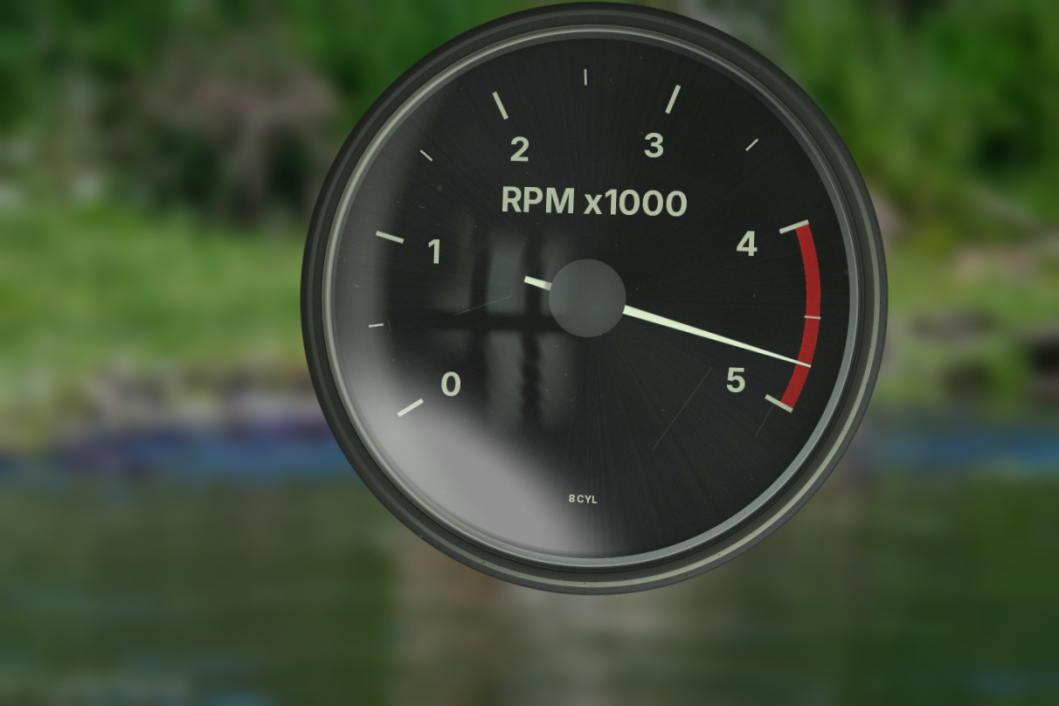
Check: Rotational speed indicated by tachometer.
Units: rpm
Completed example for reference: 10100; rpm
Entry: 4750; rpm
